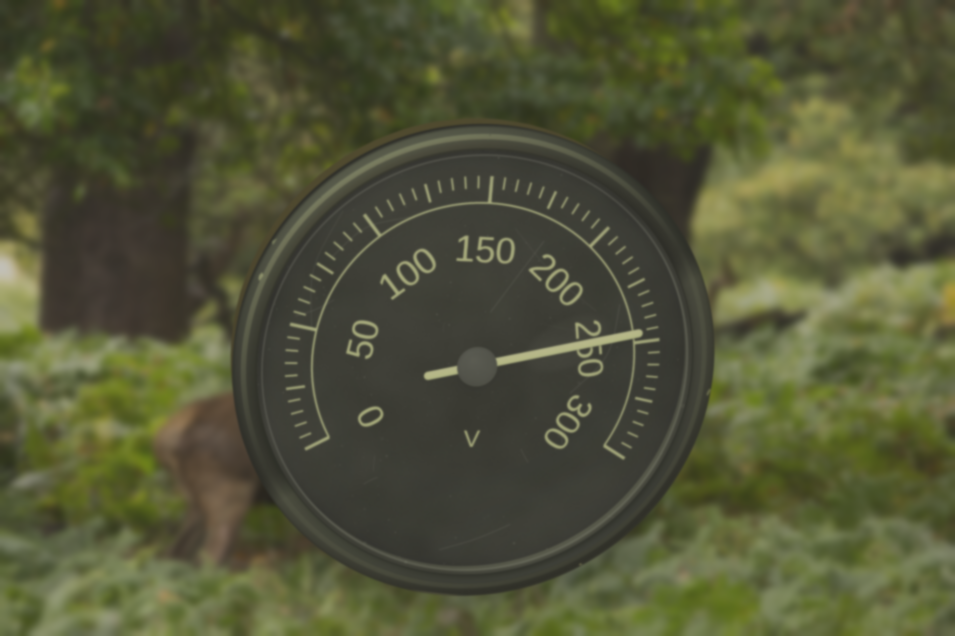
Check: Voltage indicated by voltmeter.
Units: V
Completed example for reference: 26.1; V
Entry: 245; V
